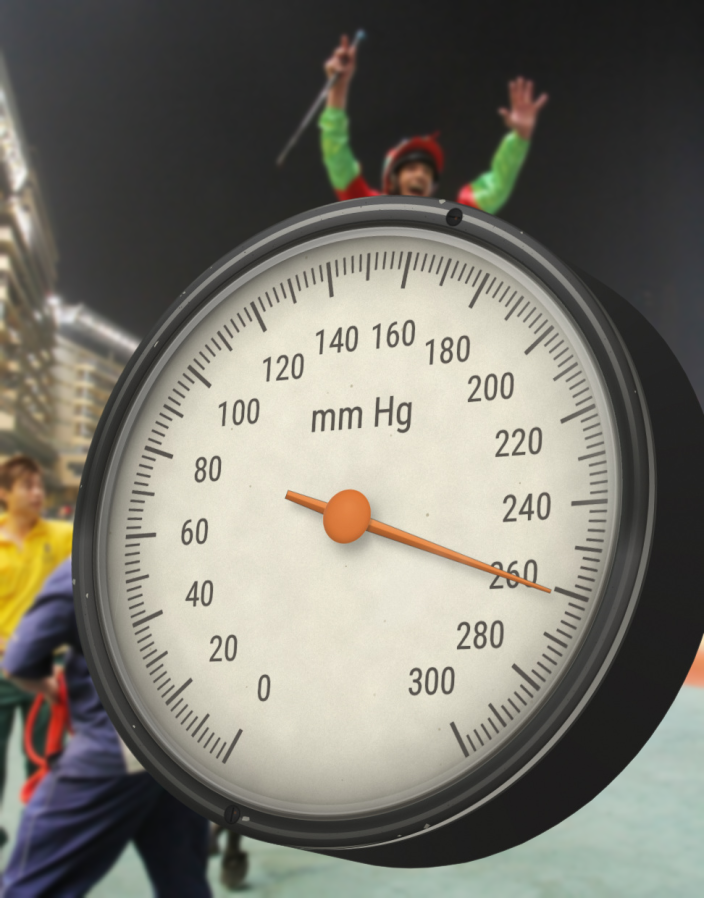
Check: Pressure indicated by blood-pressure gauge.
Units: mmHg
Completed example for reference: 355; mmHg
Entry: 261; mmHg
